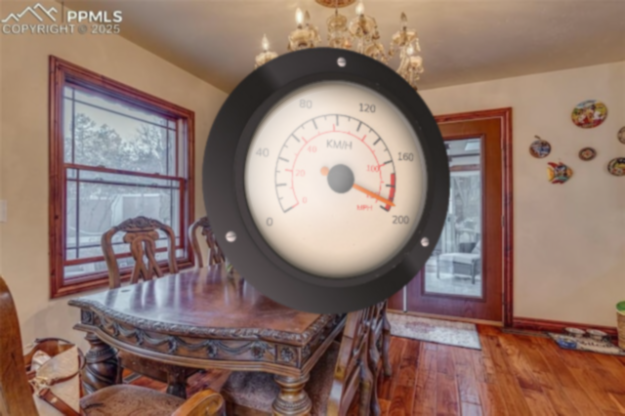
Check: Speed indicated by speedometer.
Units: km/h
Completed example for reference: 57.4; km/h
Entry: 195; km/h
